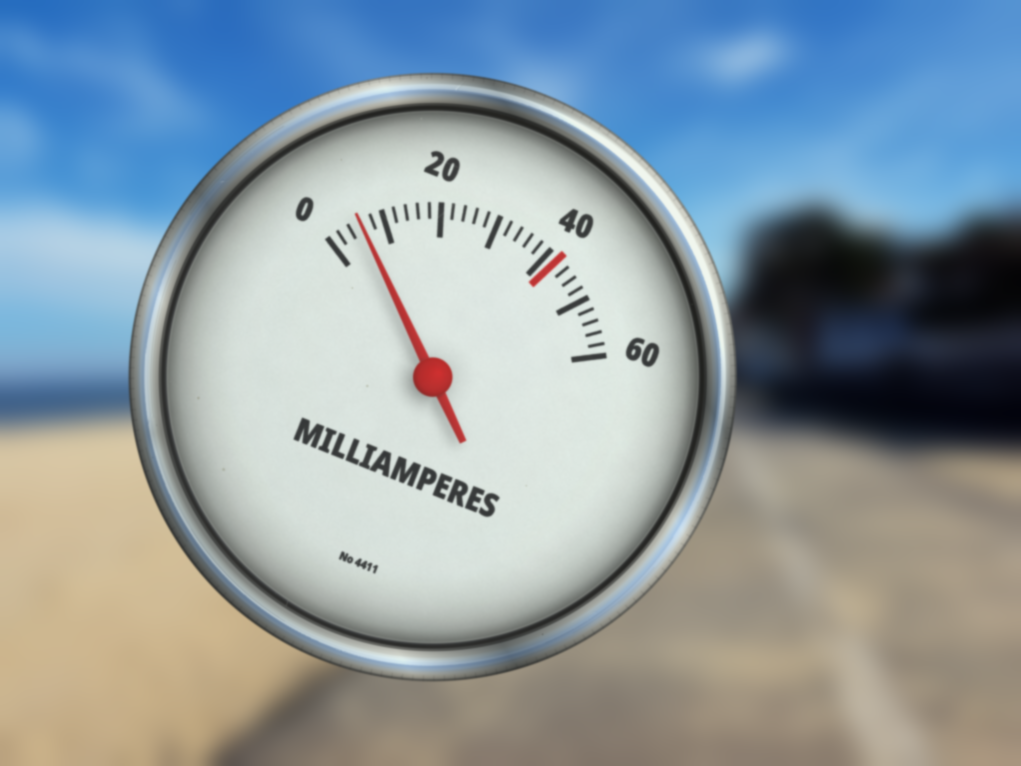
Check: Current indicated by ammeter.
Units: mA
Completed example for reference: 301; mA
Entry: 6; mA
